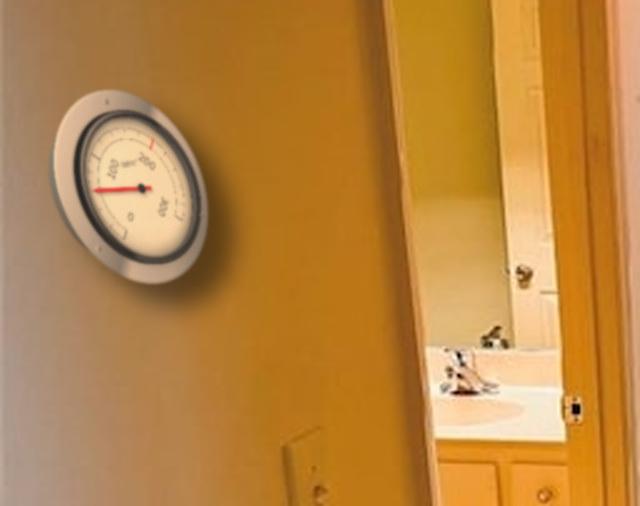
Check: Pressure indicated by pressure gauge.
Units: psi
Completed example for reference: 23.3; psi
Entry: 60; psi
